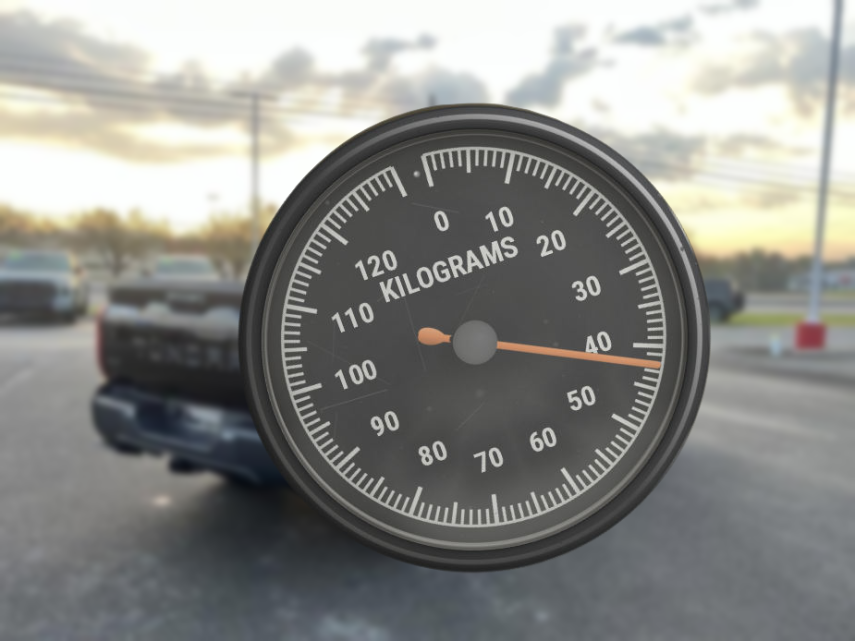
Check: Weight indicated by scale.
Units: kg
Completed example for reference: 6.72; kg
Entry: 42; kg
